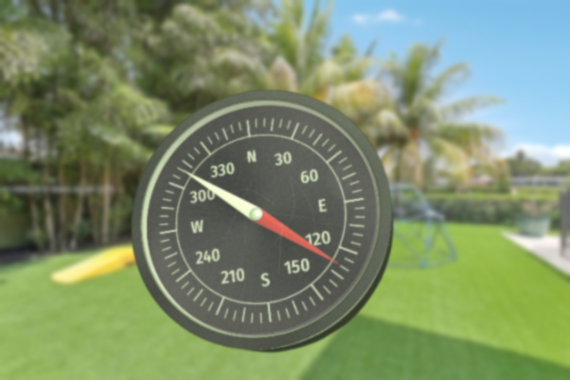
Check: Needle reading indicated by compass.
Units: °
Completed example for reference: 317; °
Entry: 130; °
